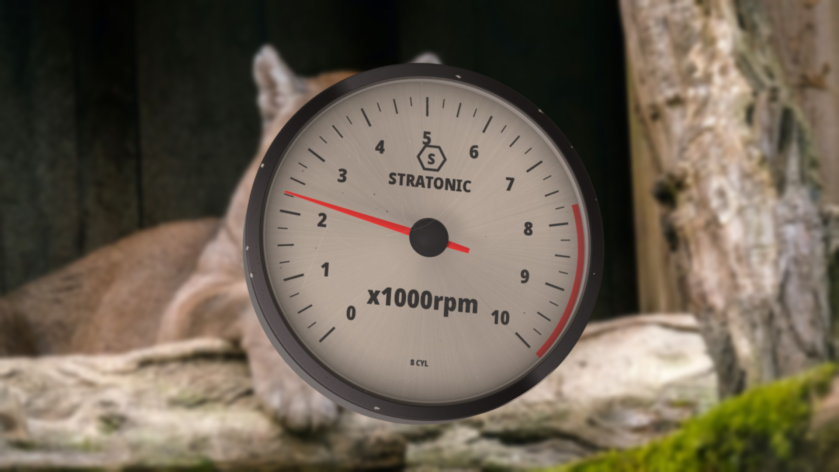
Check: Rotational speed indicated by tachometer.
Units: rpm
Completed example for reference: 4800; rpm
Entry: 2250; rpm
